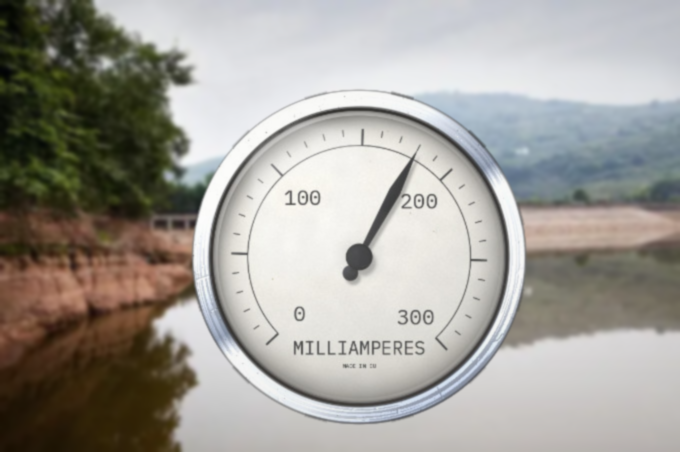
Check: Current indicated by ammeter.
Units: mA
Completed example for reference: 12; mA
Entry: 180; mA
